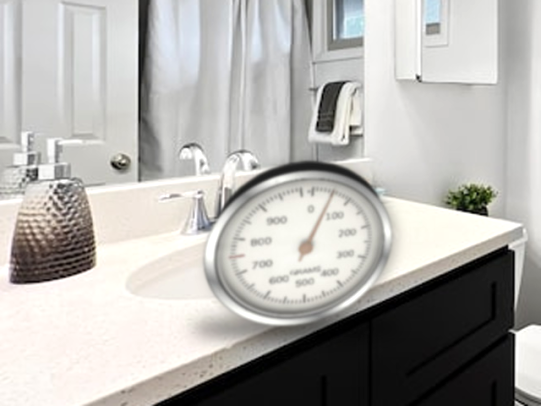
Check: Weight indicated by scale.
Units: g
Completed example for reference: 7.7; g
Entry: 50; g
